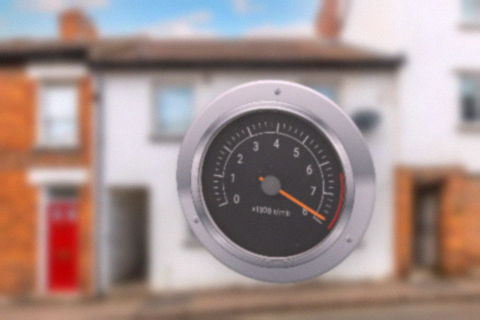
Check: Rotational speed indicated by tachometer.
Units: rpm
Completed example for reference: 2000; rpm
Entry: 7800; rpm
